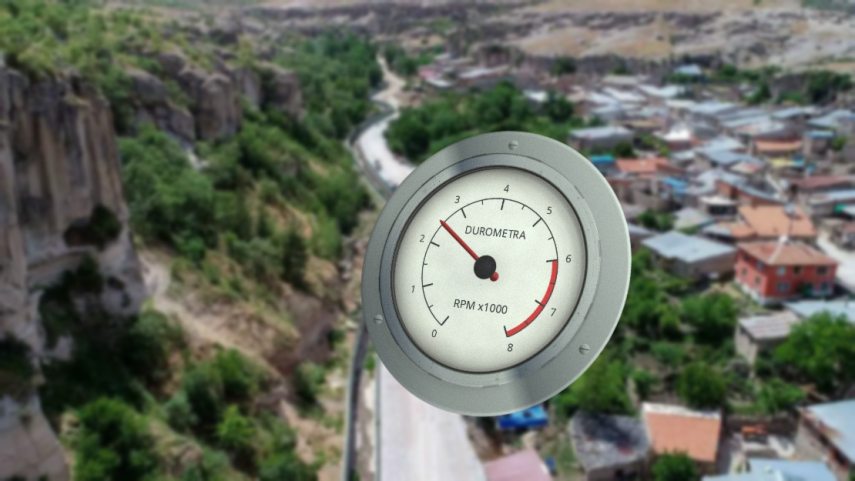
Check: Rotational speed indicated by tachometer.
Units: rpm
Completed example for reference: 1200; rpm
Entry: 2500; rpm
